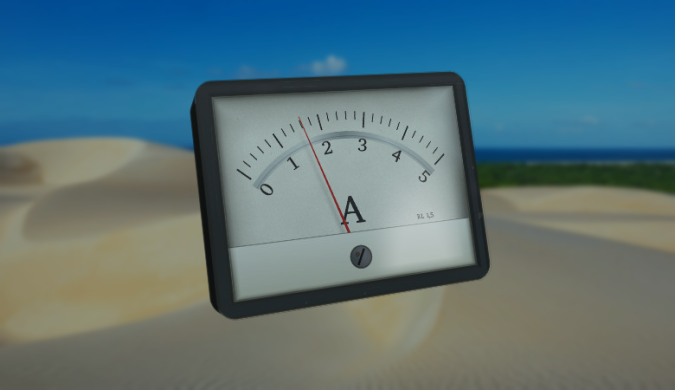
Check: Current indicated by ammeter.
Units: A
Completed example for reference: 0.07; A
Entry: 1.6; A
